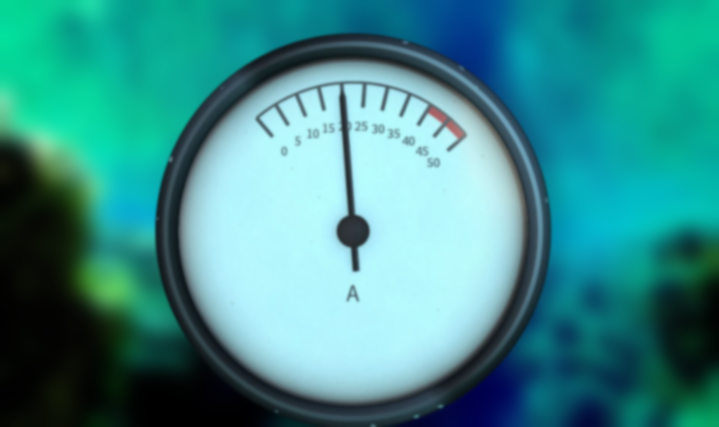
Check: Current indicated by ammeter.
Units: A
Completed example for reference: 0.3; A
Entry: 20; A
